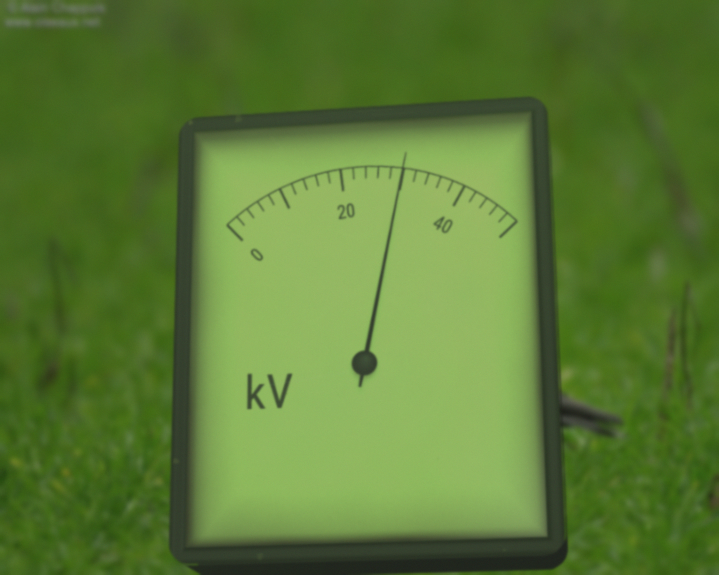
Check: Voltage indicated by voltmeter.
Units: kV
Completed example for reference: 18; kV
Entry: 30; kV
